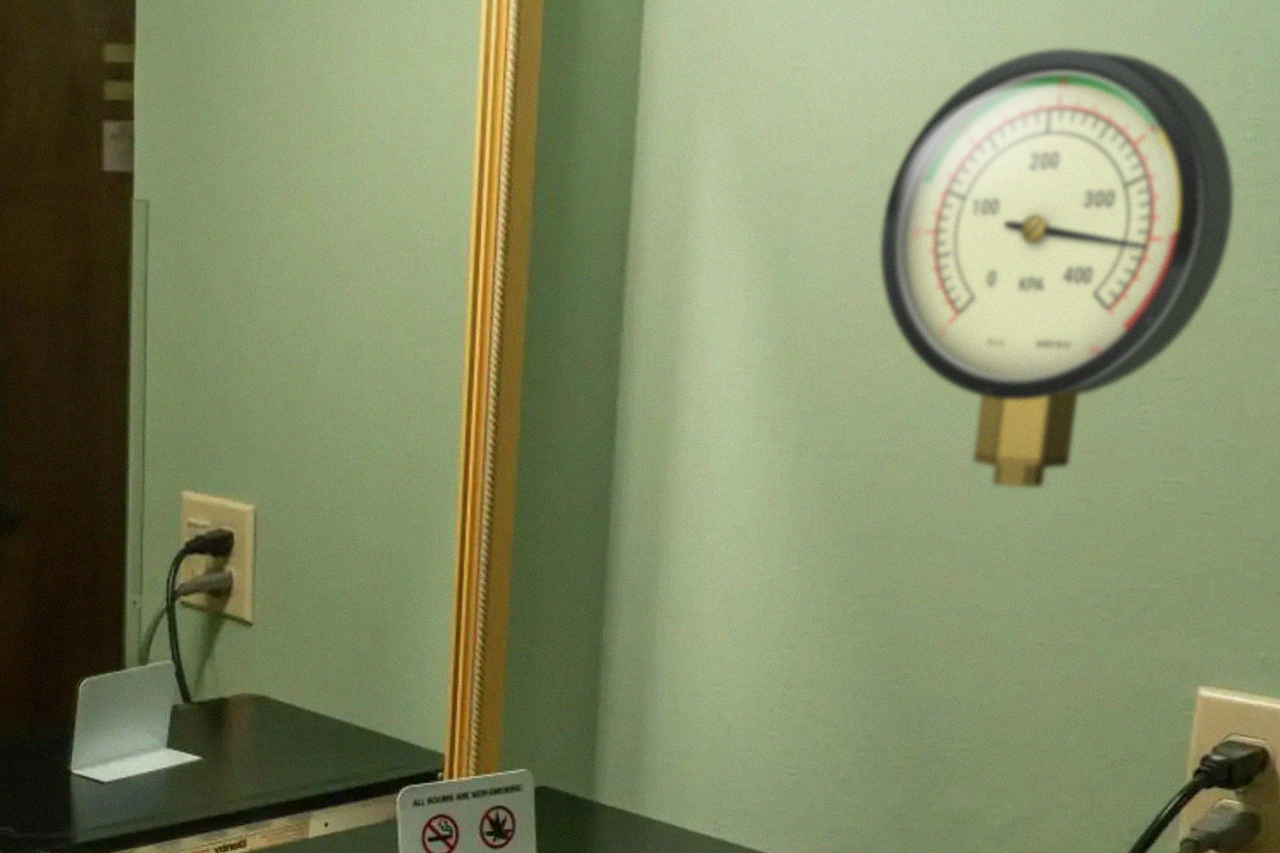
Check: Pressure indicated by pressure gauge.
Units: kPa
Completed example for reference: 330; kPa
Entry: 350; kPa
